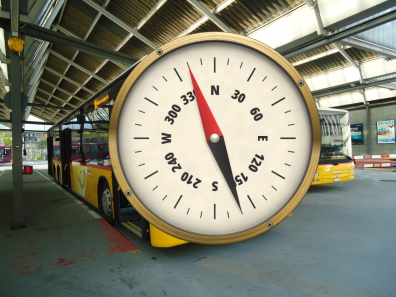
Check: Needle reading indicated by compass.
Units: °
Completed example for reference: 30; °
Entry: 340; °
